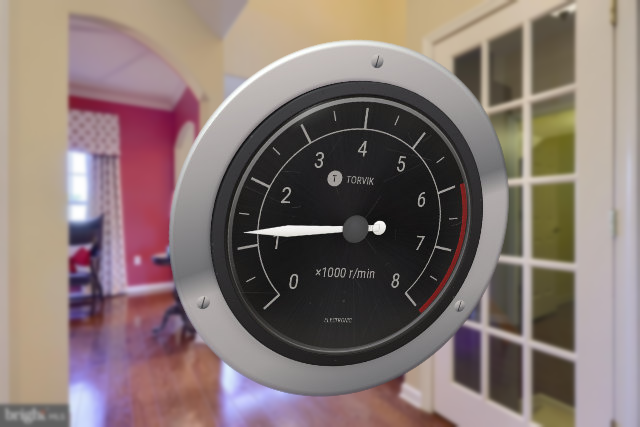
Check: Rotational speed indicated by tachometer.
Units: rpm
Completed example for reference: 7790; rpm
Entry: 1250; rpm
